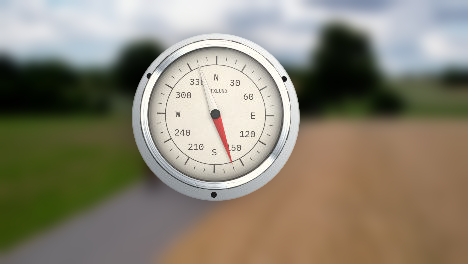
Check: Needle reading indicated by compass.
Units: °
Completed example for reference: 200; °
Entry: 160; °
